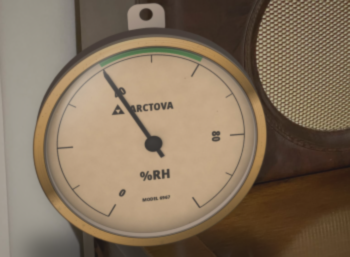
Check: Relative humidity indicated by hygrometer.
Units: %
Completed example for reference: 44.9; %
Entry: 40; %
